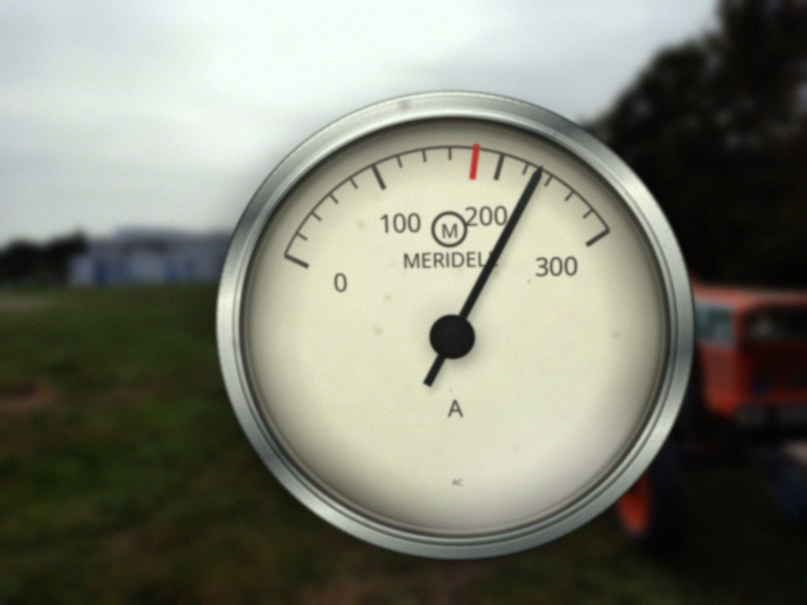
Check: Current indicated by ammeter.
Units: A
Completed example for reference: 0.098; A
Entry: 230; A
